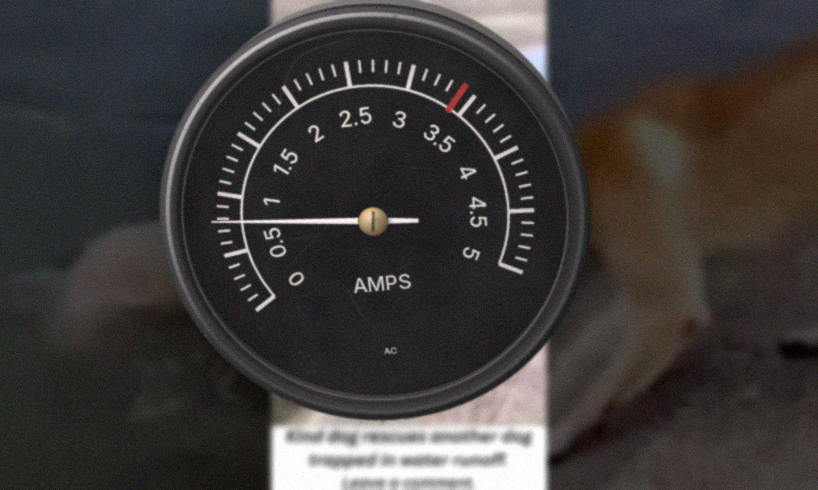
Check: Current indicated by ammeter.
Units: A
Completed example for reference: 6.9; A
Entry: 0.8; A
